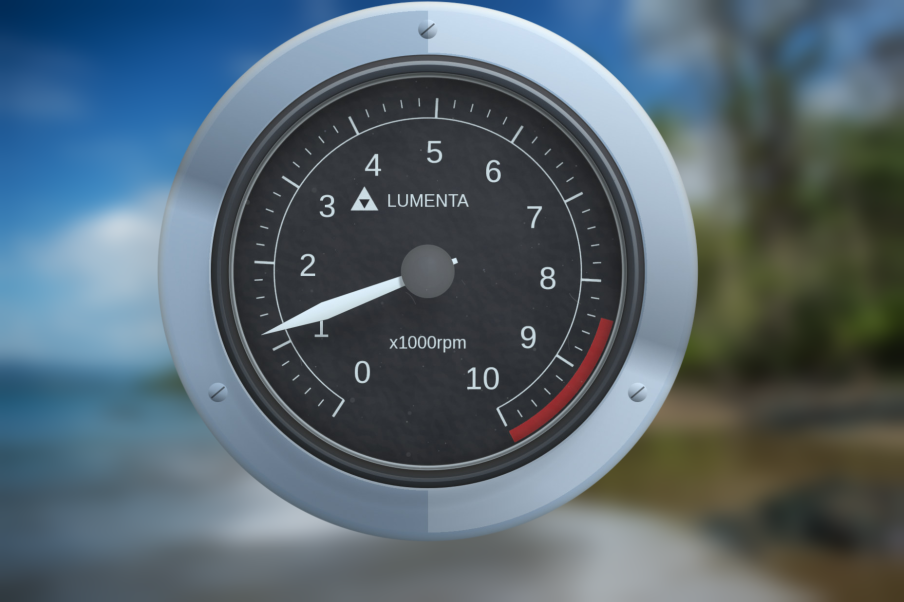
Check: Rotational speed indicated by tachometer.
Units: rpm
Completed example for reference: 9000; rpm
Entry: 1200; rpm
